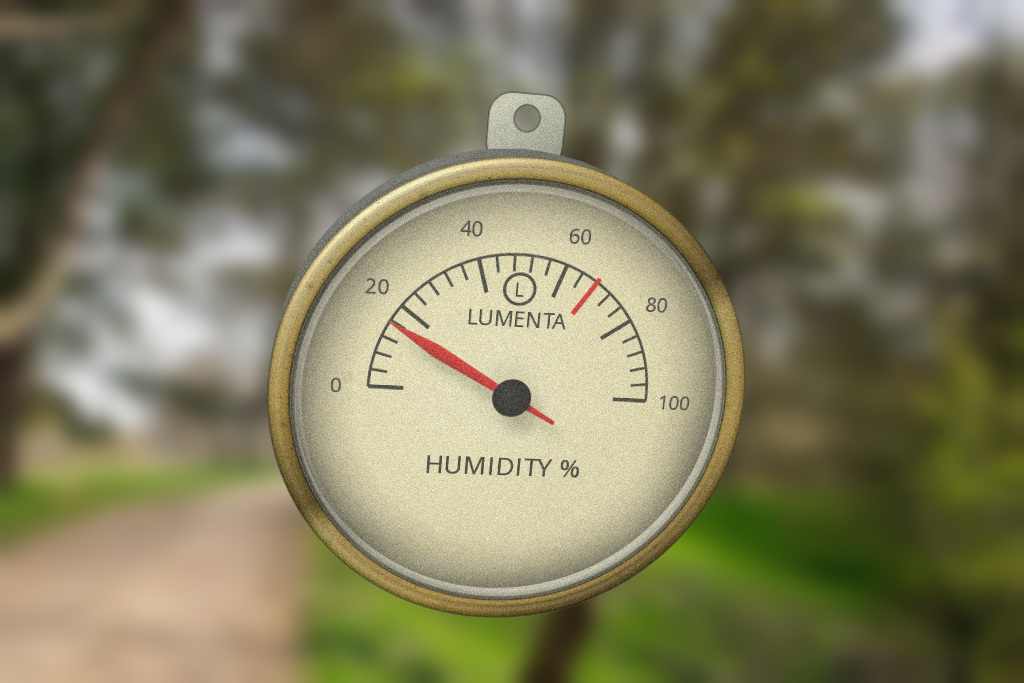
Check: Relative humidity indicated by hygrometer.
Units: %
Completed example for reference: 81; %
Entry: 16; %
